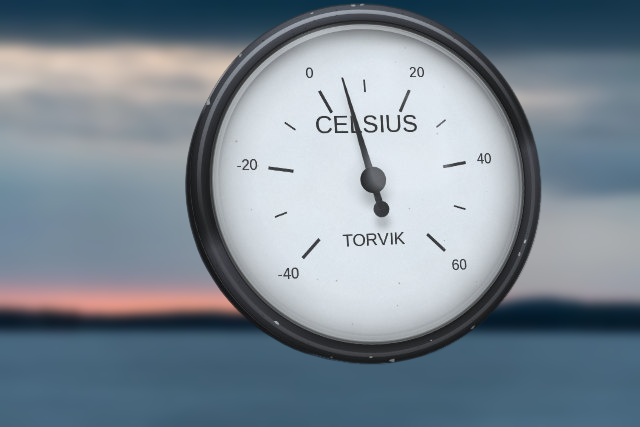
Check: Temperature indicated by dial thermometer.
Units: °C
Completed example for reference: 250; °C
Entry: 5; °C
